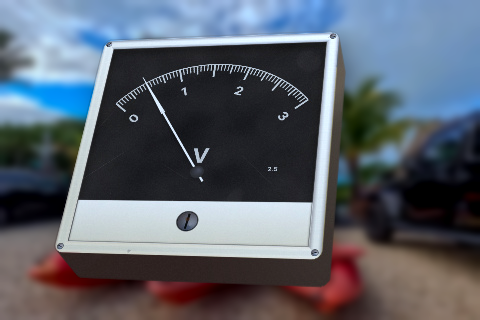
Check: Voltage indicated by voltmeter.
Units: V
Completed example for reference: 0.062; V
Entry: 0.5; V
